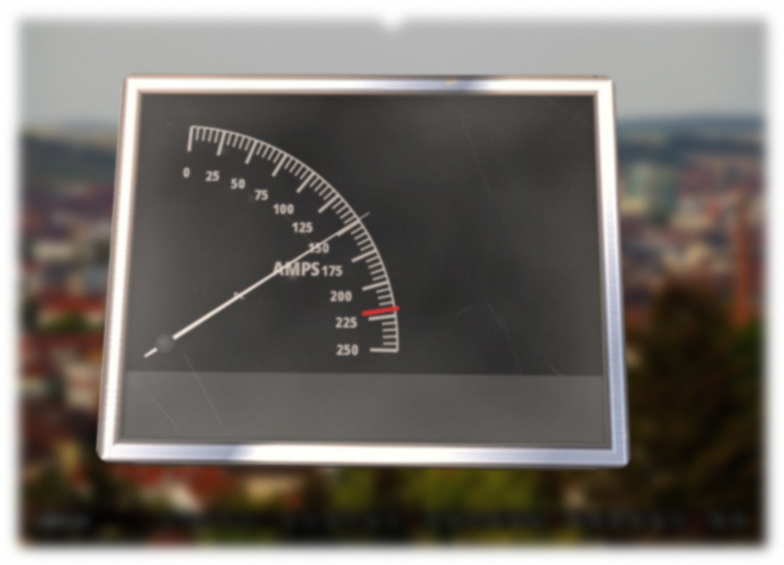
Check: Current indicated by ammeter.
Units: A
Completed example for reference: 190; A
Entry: 150; A
